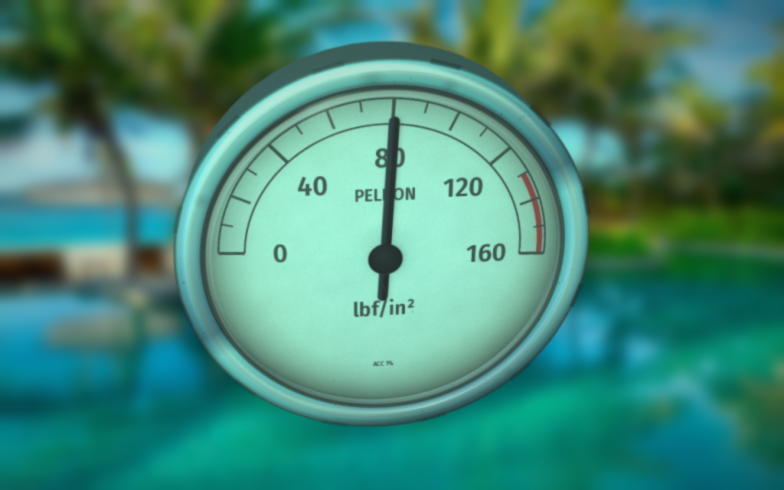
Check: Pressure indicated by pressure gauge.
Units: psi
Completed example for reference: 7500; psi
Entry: 80; psi
